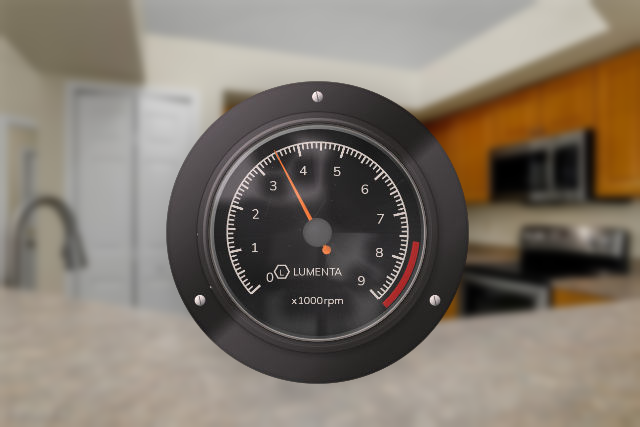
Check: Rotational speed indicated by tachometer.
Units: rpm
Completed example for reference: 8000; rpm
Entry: 3500; rpm
